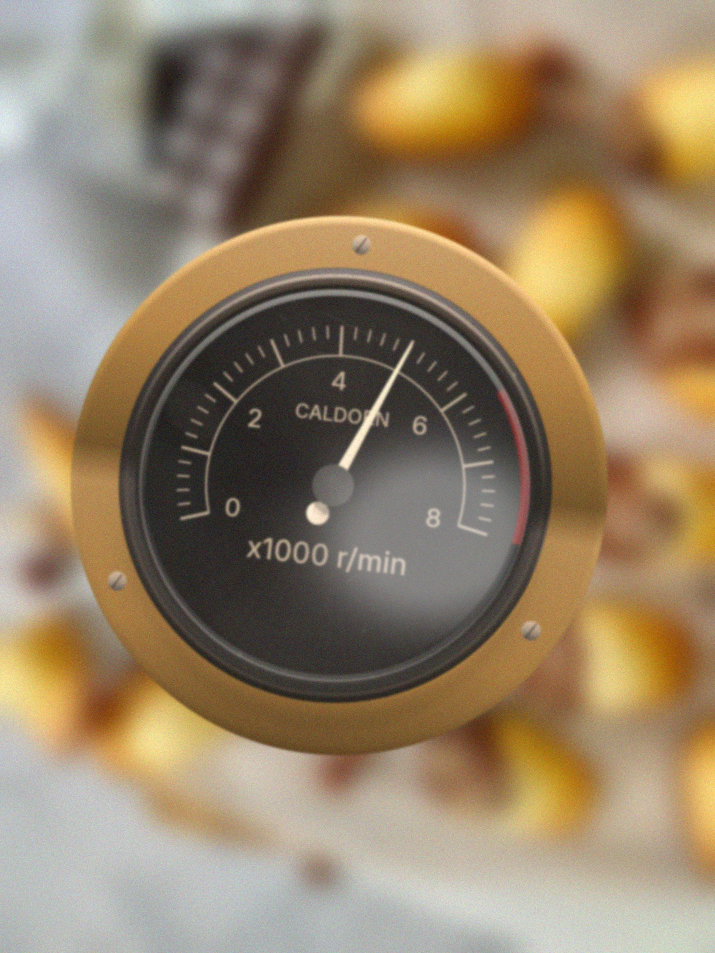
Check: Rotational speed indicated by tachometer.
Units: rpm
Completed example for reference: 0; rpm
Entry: 5000; rpm
